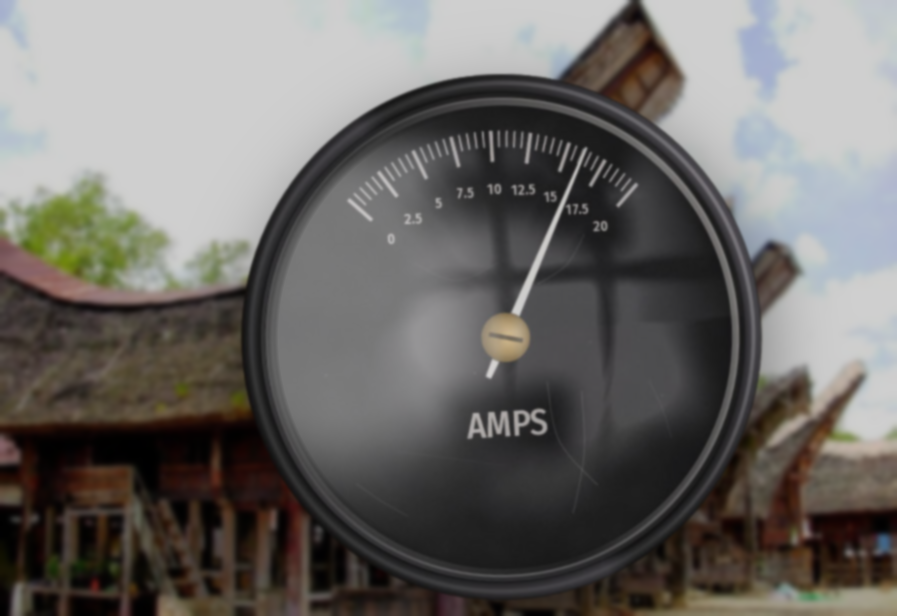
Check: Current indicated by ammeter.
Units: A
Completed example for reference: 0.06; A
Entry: 16; A
